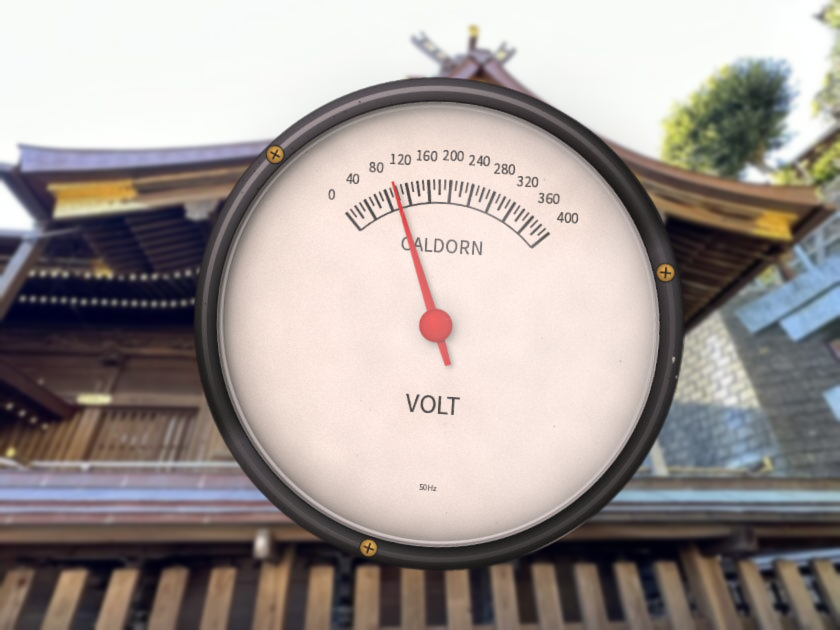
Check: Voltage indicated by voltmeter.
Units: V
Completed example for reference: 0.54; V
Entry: 100; V
